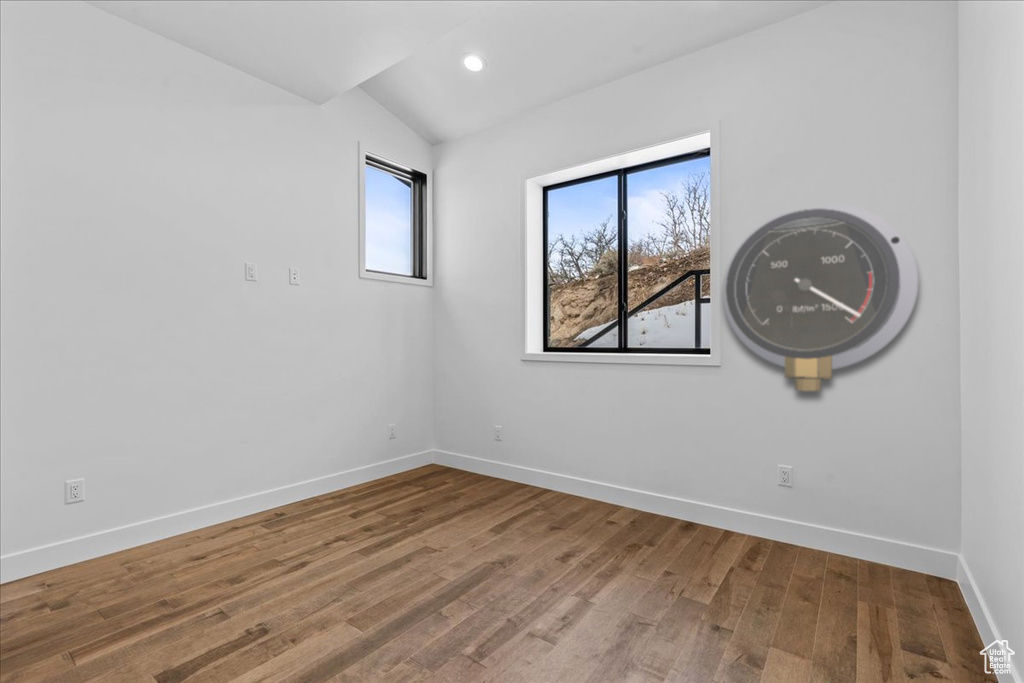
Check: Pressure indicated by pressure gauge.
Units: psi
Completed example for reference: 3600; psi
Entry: 1450; psi
